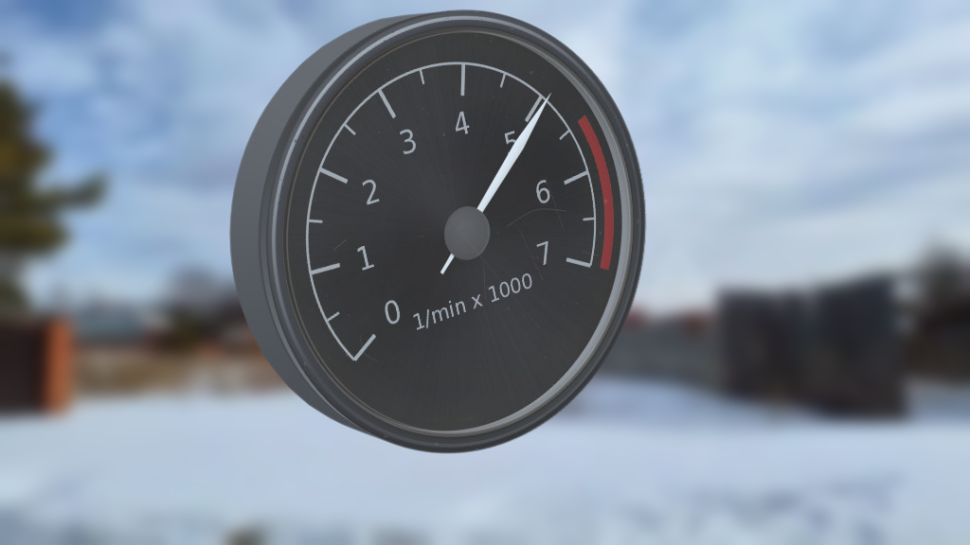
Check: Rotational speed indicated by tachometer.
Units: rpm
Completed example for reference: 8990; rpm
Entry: 5000; rpm
